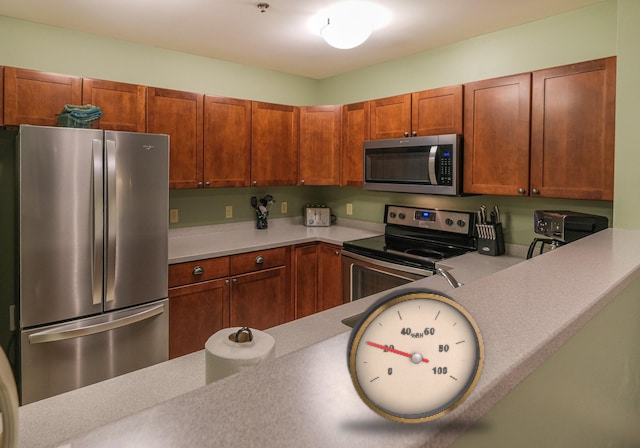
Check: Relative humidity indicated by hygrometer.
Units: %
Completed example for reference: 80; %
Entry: 20; %
